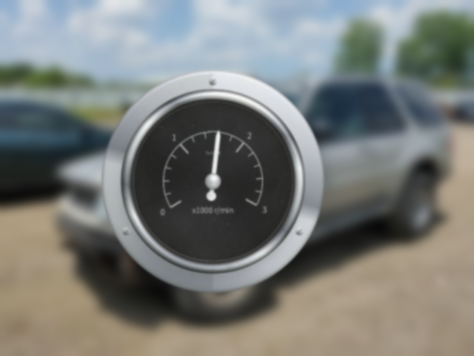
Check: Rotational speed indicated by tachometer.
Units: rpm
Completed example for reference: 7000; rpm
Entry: 1600; rpm
